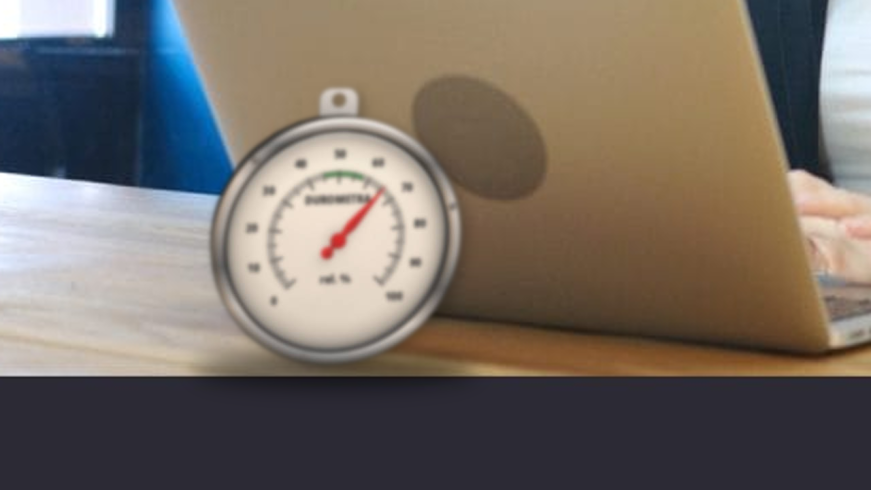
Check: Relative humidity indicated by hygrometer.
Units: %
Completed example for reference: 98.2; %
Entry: 65; %
